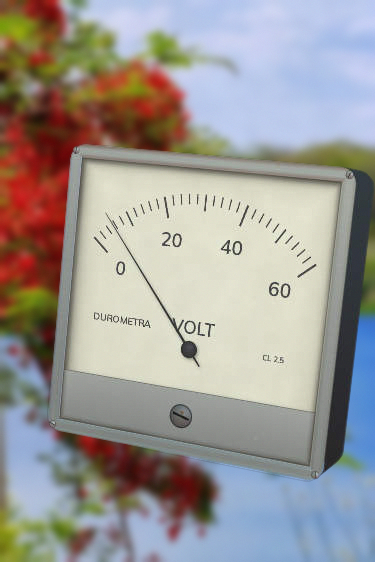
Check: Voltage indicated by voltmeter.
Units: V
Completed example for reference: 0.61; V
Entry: 6; V
